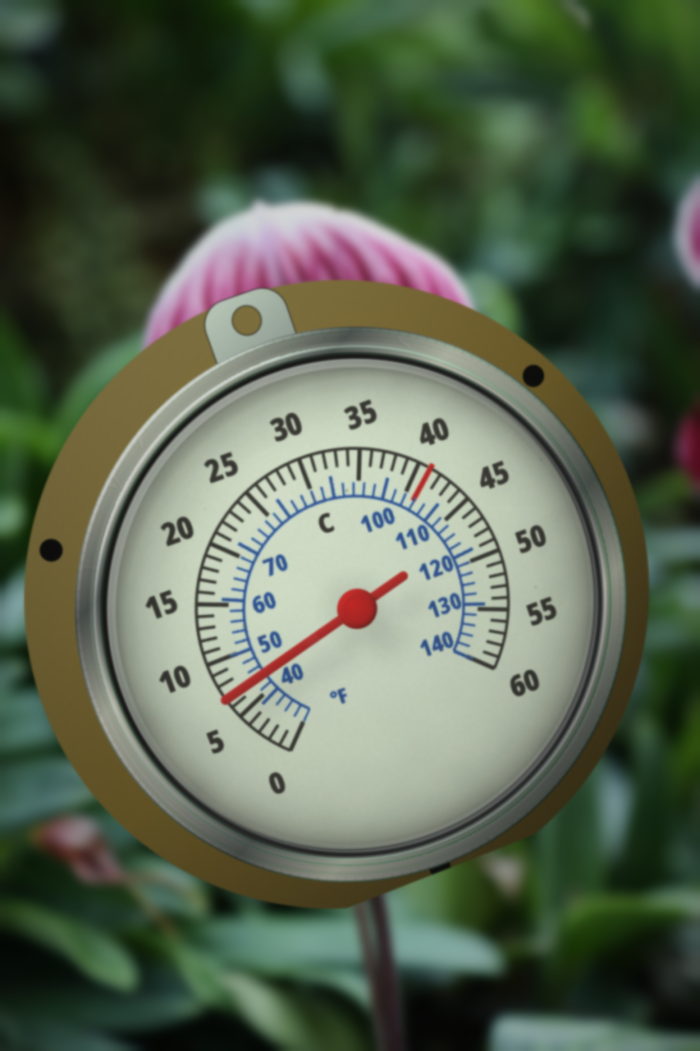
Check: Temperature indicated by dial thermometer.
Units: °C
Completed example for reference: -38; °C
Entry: 7; °C
